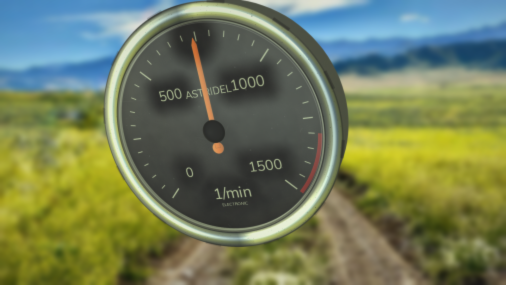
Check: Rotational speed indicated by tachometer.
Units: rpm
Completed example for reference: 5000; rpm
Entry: 750; rpm
